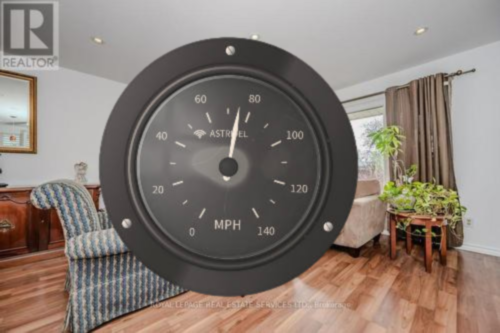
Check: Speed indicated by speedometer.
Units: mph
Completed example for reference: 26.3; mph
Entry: 75; mph
